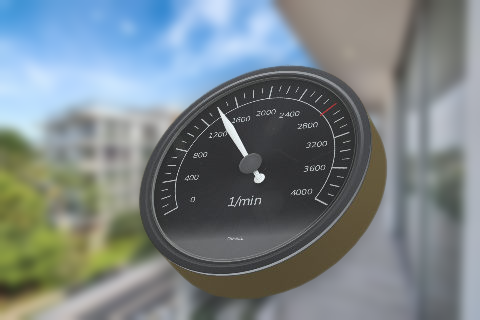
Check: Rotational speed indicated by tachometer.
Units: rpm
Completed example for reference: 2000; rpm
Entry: 1400; rpm
